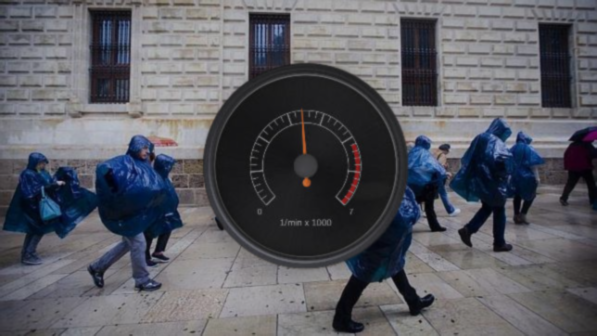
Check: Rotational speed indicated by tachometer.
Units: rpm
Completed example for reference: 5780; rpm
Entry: 3400; rpm
